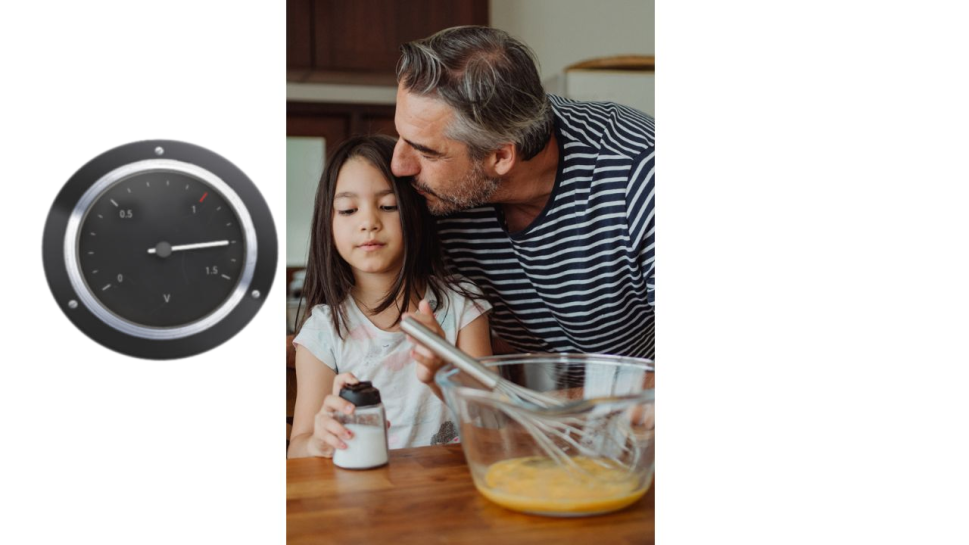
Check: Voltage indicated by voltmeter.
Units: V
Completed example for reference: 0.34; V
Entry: 1.3; V
